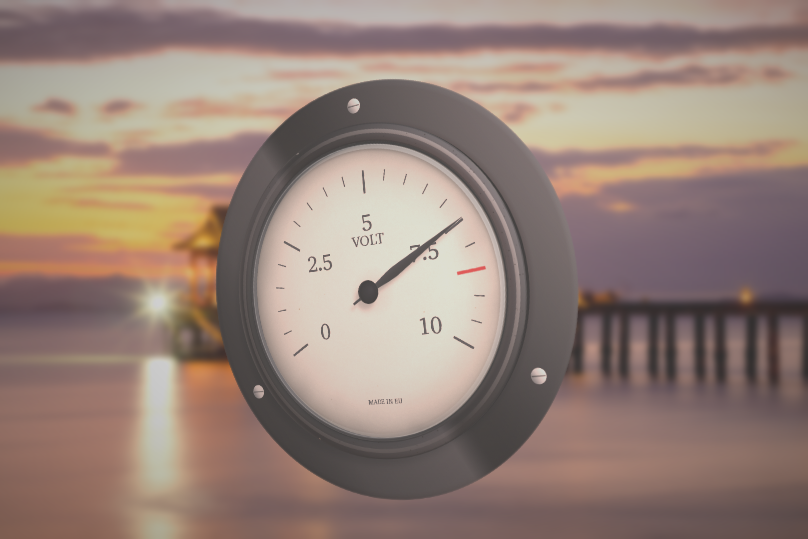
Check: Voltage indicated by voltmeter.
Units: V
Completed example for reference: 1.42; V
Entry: 7.5; V
